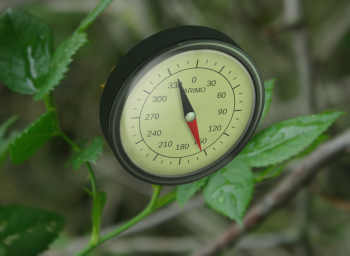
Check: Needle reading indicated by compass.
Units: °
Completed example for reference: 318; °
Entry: 155; °
